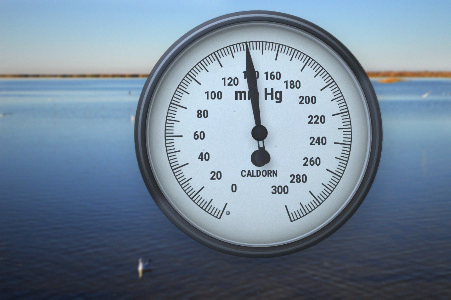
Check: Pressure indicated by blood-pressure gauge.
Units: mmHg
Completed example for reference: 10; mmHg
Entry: 140; mmHg
